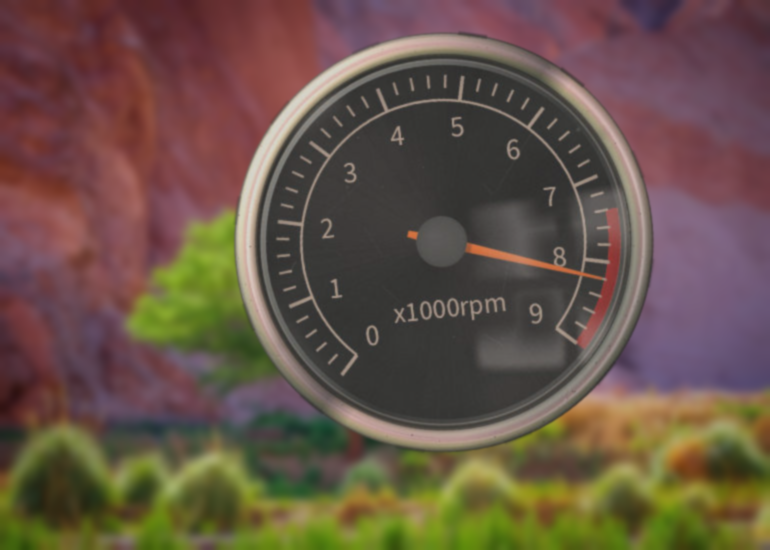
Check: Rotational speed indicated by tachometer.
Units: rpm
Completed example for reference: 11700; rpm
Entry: 8200; rpm
